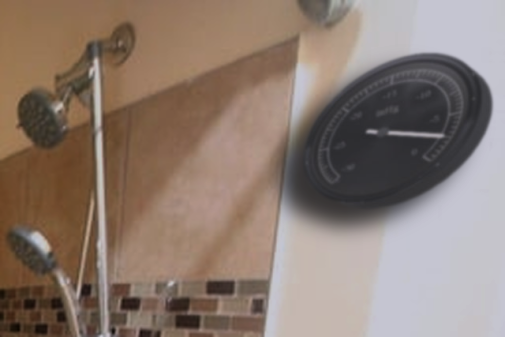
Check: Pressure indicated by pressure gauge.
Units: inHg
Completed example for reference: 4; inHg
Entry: -2.5; inHg
